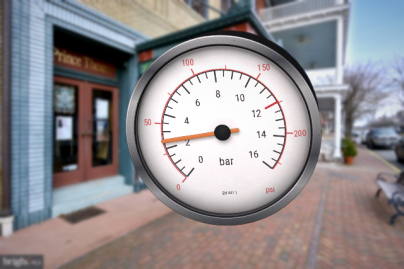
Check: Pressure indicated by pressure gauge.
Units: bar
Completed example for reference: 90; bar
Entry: 2.5; bar
